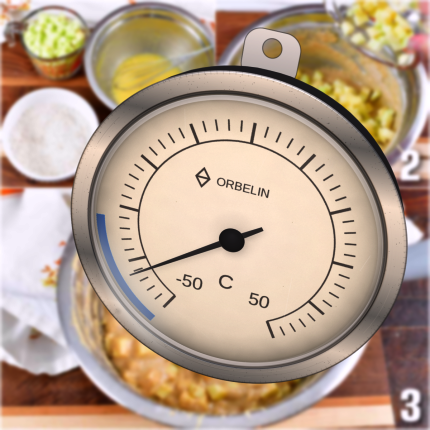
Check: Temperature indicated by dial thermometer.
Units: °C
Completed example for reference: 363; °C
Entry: -42; °C
